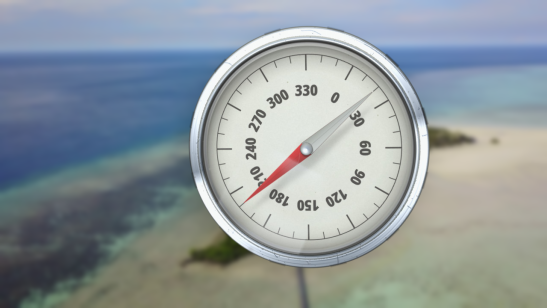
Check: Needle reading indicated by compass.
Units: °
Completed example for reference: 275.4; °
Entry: 200; °
